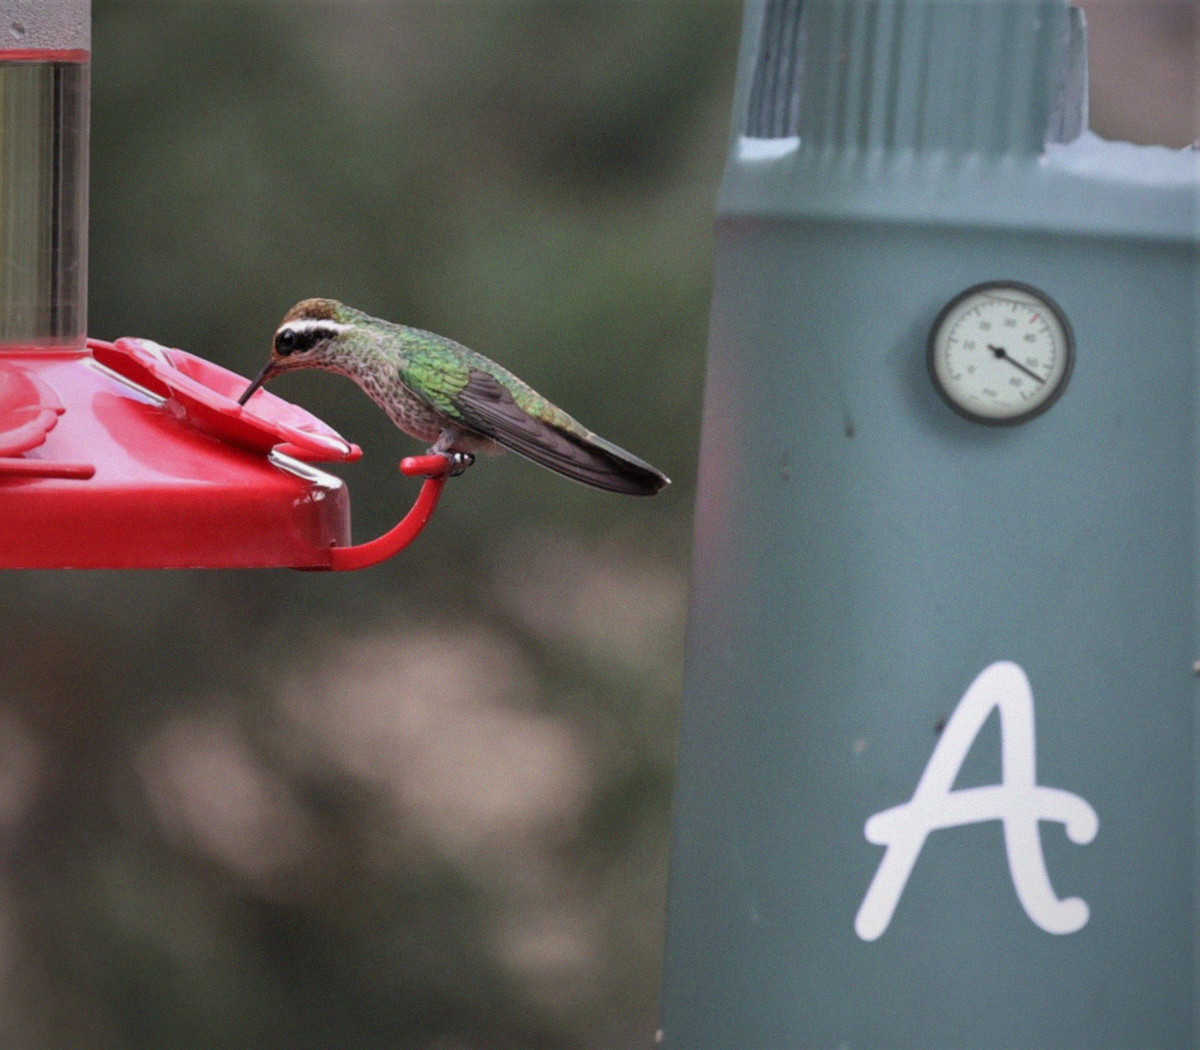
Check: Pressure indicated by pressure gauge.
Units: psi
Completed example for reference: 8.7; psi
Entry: 54; psi
